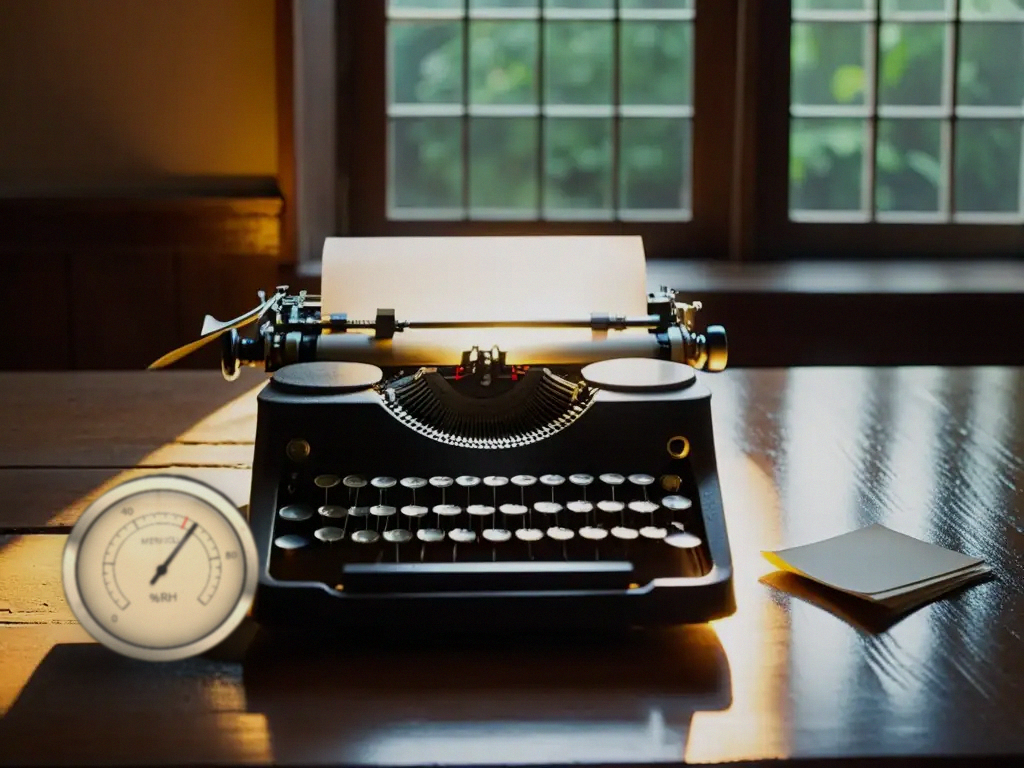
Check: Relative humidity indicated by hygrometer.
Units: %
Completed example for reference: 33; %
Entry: 64; %
